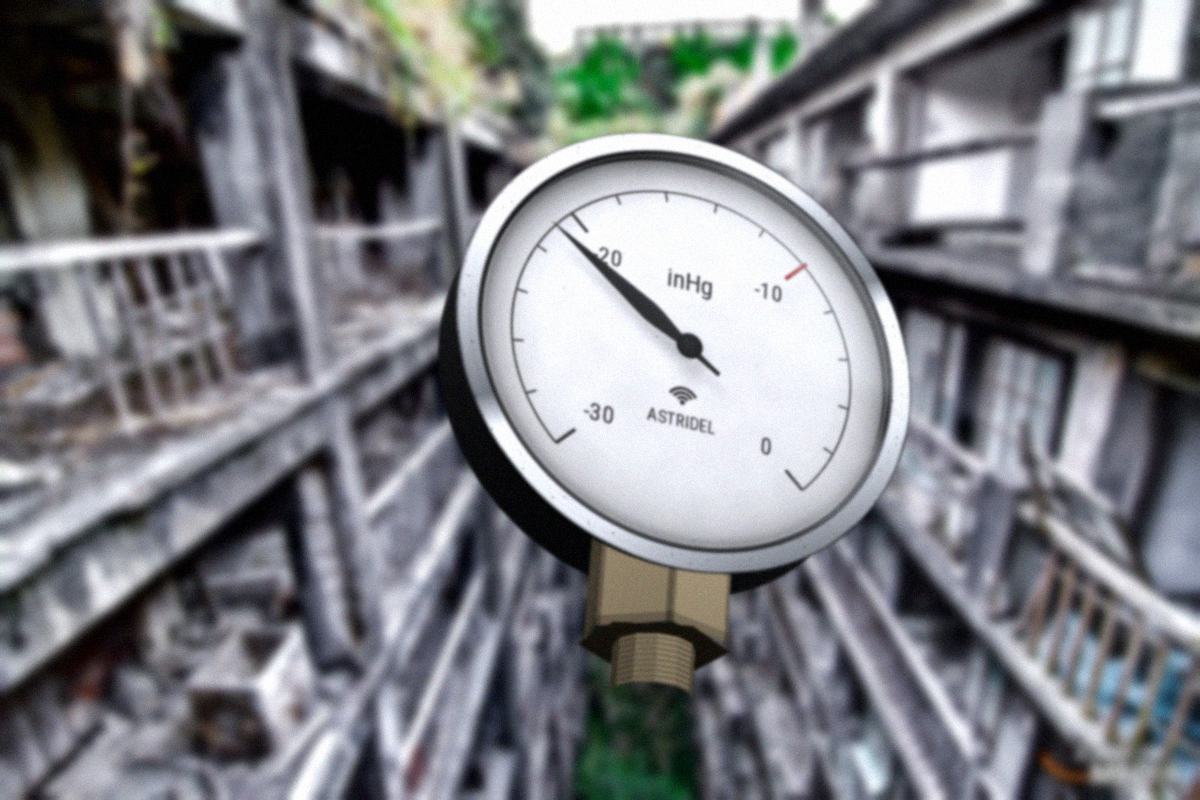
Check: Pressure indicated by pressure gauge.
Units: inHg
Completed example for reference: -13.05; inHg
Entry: -21; inHg
